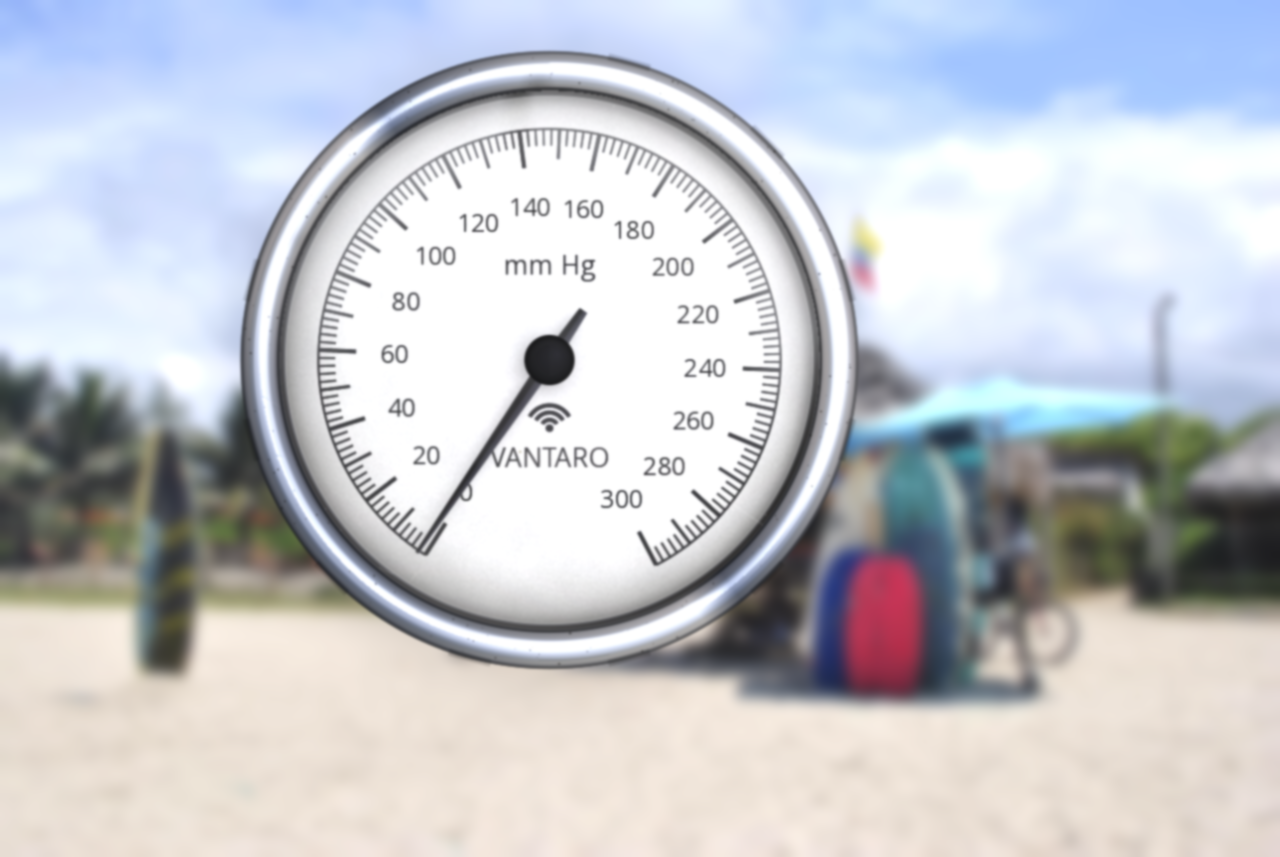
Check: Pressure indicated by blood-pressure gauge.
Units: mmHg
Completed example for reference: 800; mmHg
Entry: 2; mmHg
